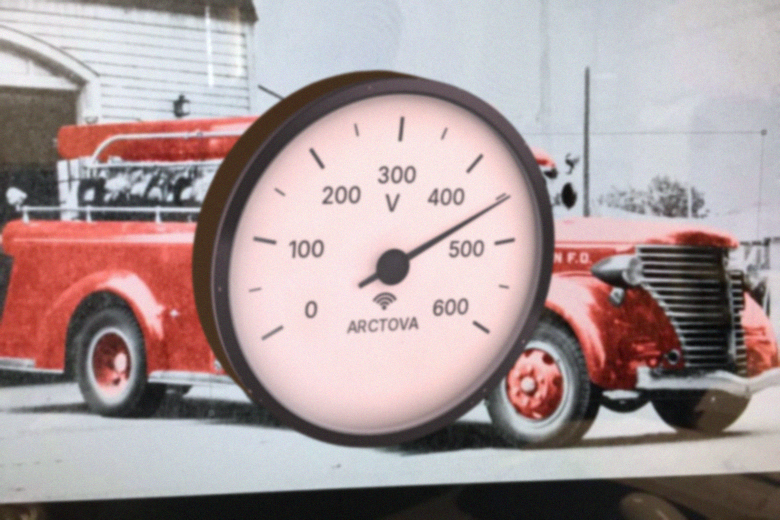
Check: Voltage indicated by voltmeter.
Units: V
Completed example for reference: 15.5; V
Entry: 450; V
